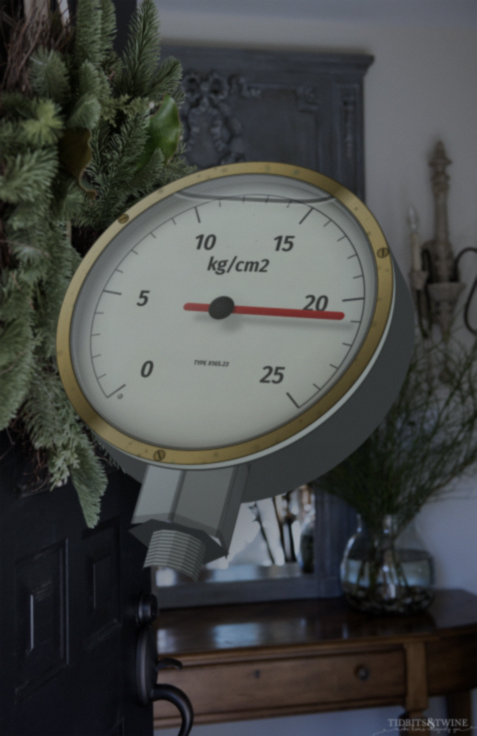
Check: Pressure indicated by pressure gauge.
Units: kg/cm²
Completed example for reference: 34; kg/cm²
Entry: 21; kg/cm²
